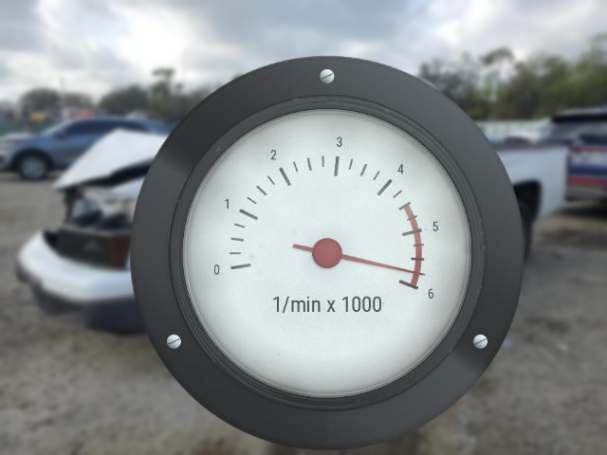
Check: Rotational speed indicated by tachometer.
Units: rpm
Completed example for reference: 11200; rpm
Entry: 5750; rpm
